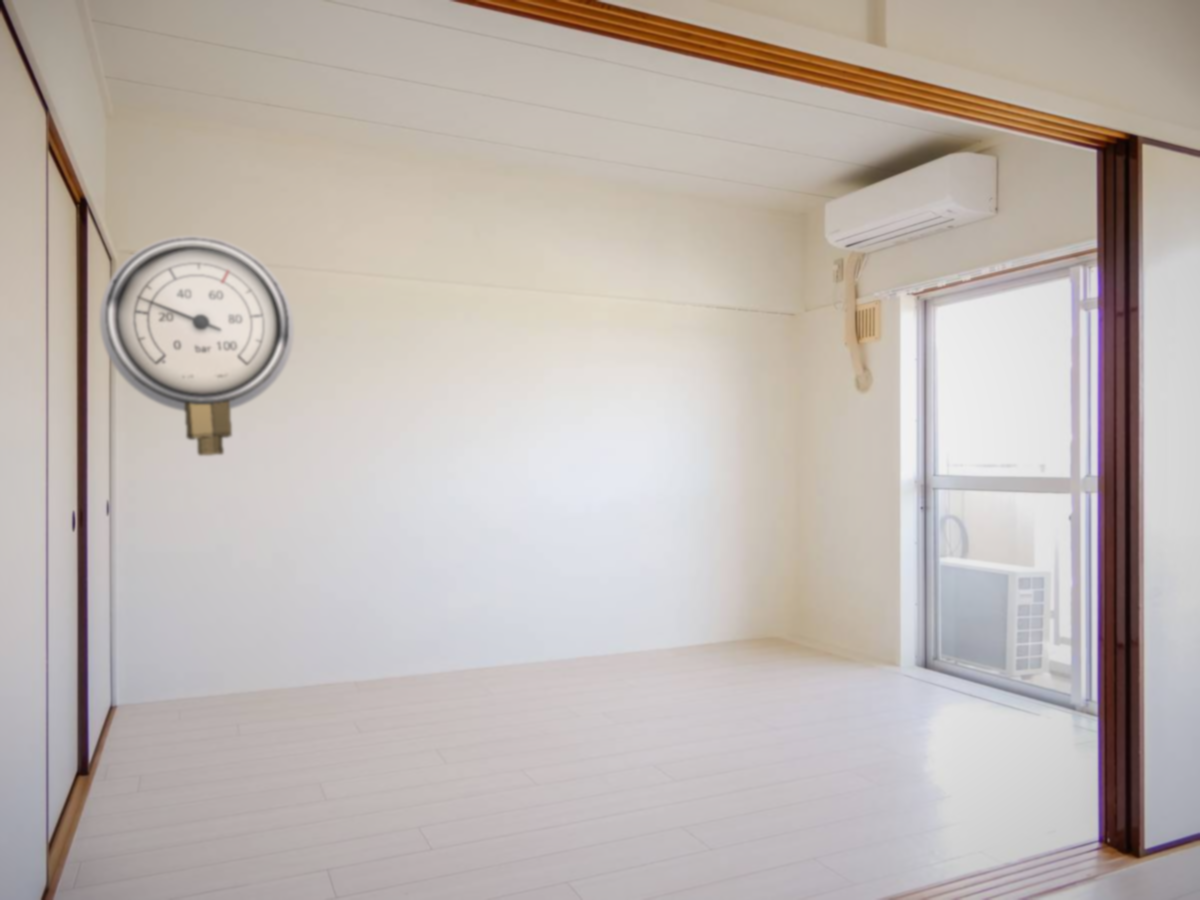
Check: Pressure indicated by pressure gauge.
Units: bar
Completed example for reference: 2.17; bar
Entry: 25; bar
